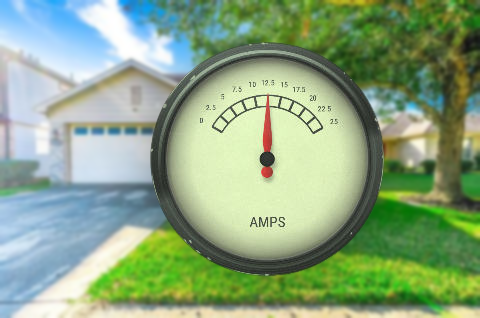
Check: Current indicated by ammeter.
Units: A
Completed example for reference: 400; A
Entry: 12.5; A
